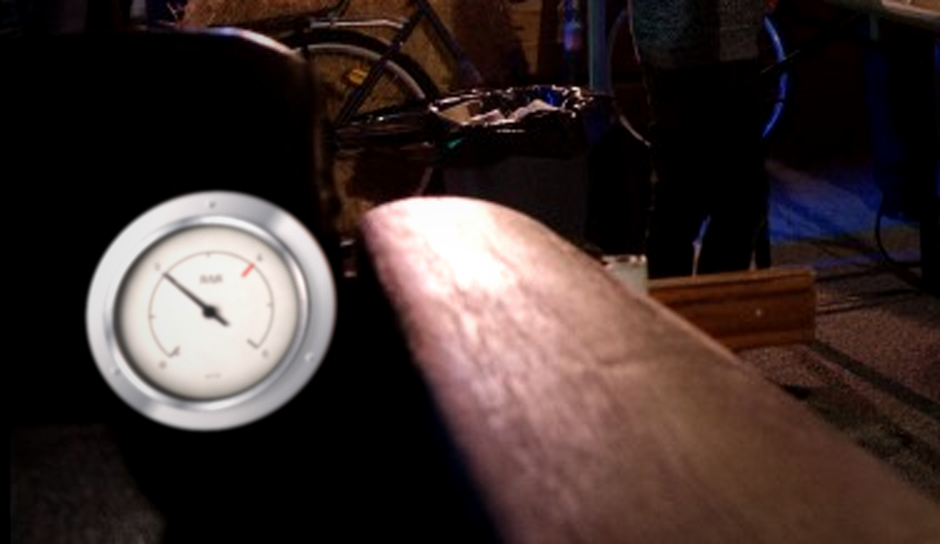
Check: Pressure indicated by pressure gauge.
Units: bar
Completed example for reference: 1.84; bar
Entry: 2; bar
